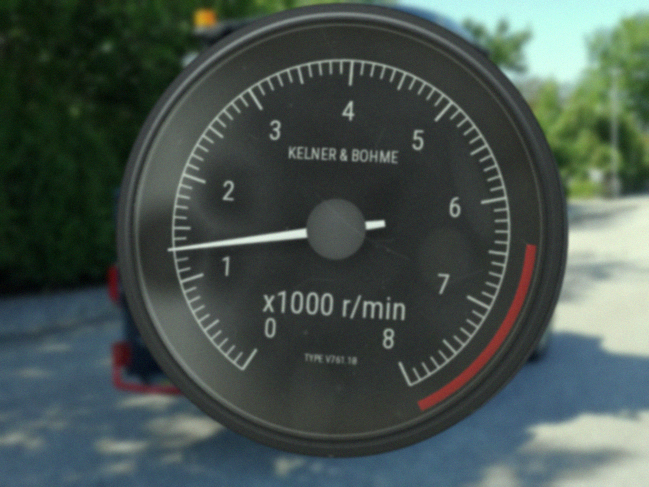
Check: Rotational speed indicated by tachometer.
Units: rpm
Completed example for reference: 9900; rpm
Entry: 1300; rpm
